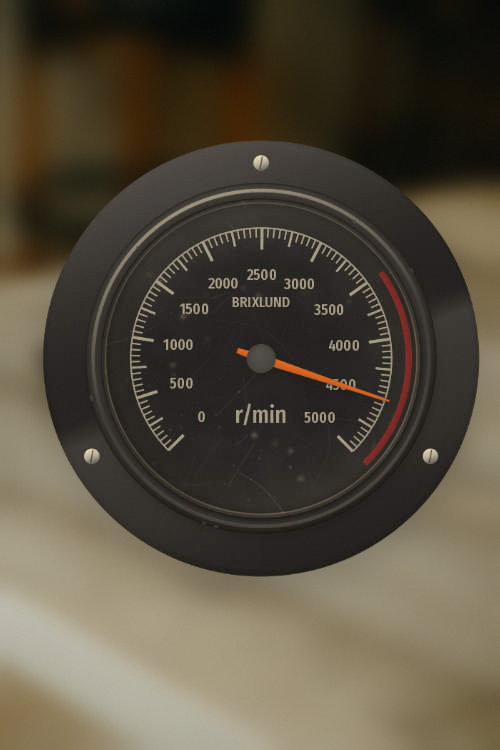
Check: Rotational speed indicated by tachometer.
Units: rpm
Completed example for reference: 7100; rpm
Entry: 4500; rpm
